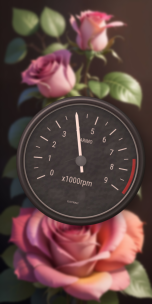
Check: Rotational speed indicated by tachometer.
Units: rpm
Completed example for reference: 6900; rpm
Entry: 4000; rpm
